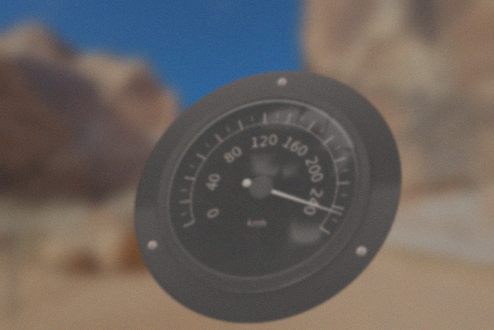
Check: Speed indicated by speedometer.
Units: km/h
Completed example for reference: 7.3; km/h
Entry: 245; km/h
